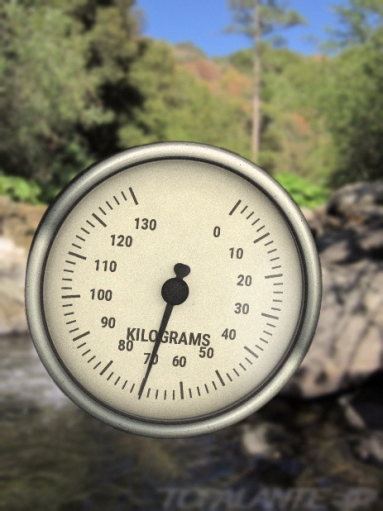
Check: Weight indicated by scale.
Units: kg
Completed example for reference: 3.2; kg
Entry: 70; kg
